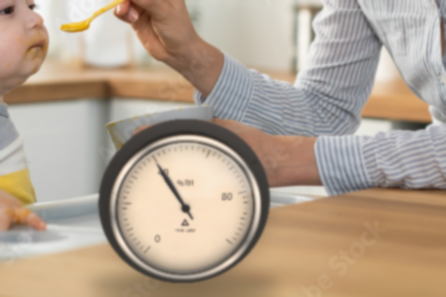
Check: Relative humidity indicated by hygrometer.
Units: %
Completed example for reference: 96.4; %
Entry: 40; %
